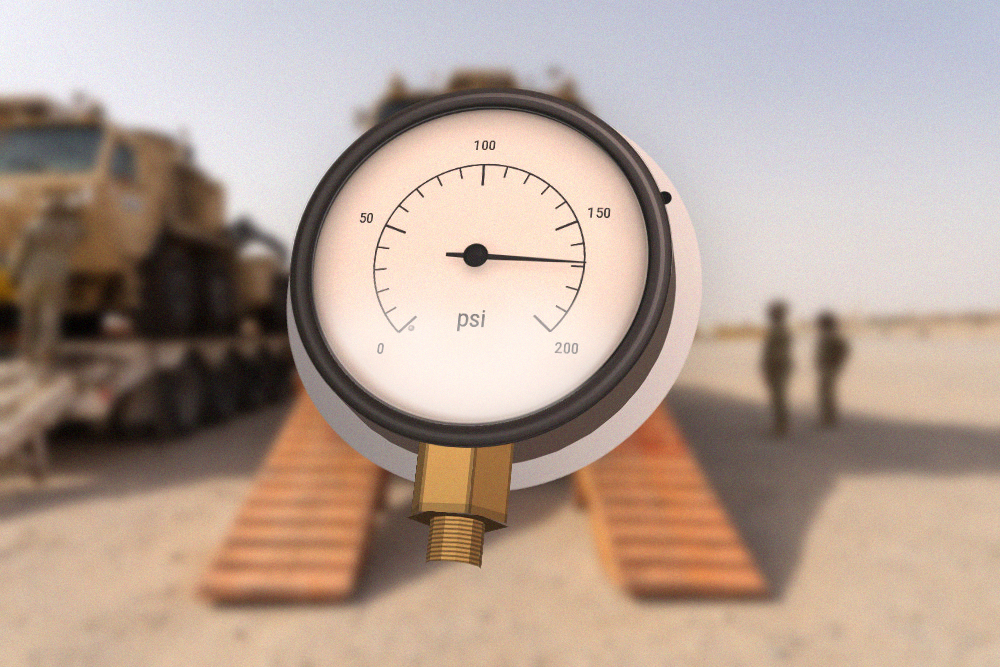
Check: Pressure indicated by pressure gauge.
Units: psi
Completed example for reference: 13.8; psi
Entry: 170; psi
